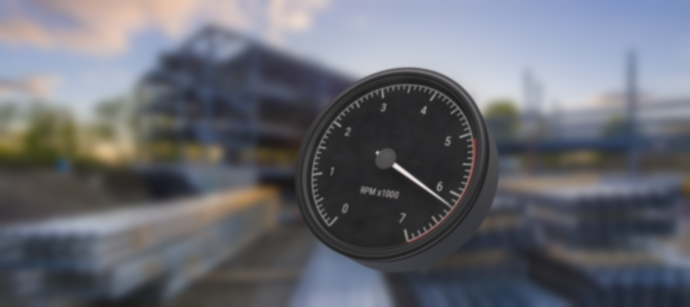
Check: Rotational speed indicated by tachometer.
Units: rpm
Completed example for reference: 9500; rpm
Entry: 6200; rpm
